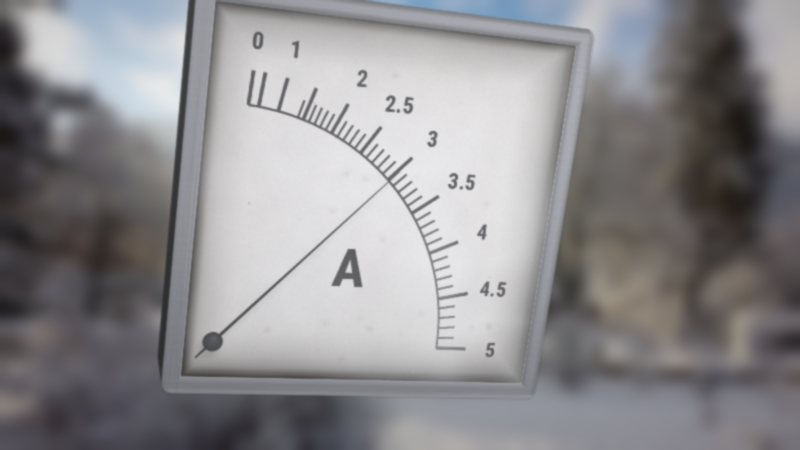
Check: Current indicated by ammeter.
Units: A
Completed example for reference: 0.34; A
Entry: 3; A
